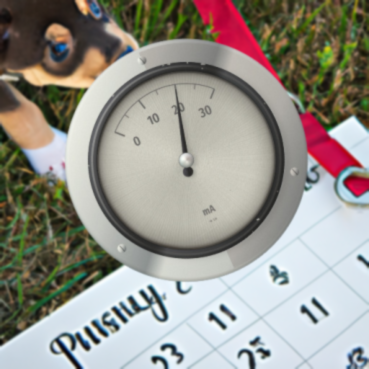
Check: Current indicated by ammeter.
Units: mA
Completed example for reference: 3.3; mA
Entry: 20; mA
